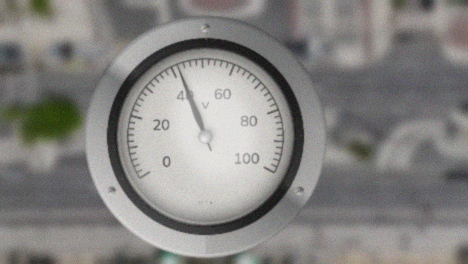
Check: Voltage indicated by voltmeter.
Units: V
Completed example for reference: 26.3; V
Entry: 42; V
